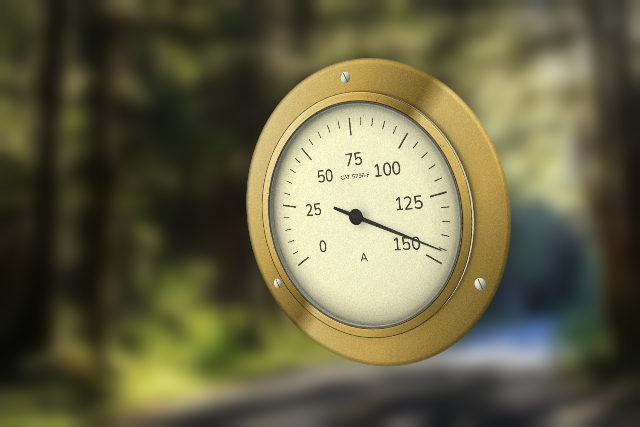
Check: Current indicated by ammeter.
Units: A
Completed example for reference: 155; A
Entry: 145; A
